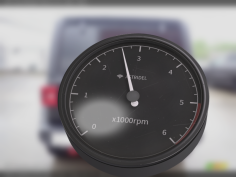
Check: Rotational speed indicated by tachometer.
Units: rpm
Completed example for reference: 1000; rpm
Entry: 2600; rpm
